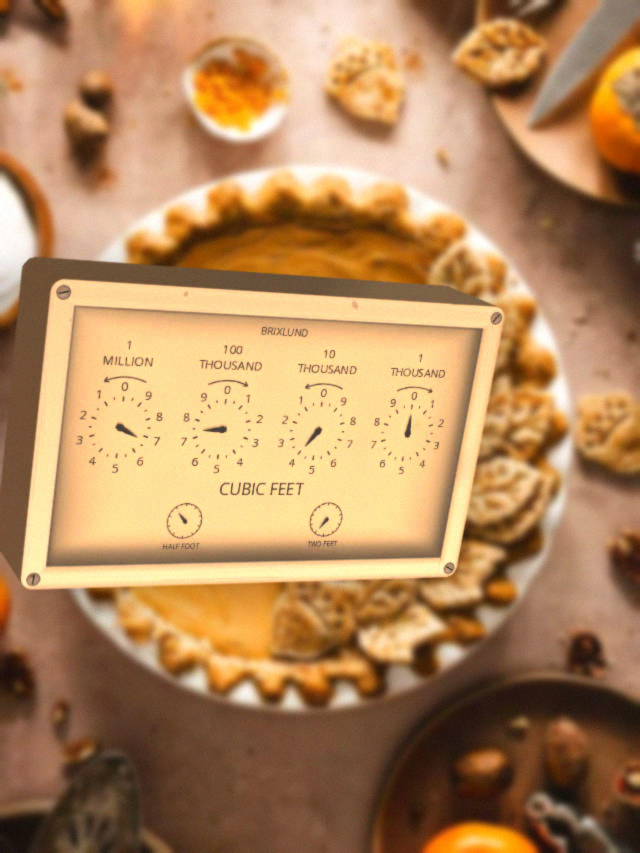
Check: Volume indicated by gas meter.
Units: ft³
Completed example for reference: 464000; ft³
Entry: 674000; ft³
